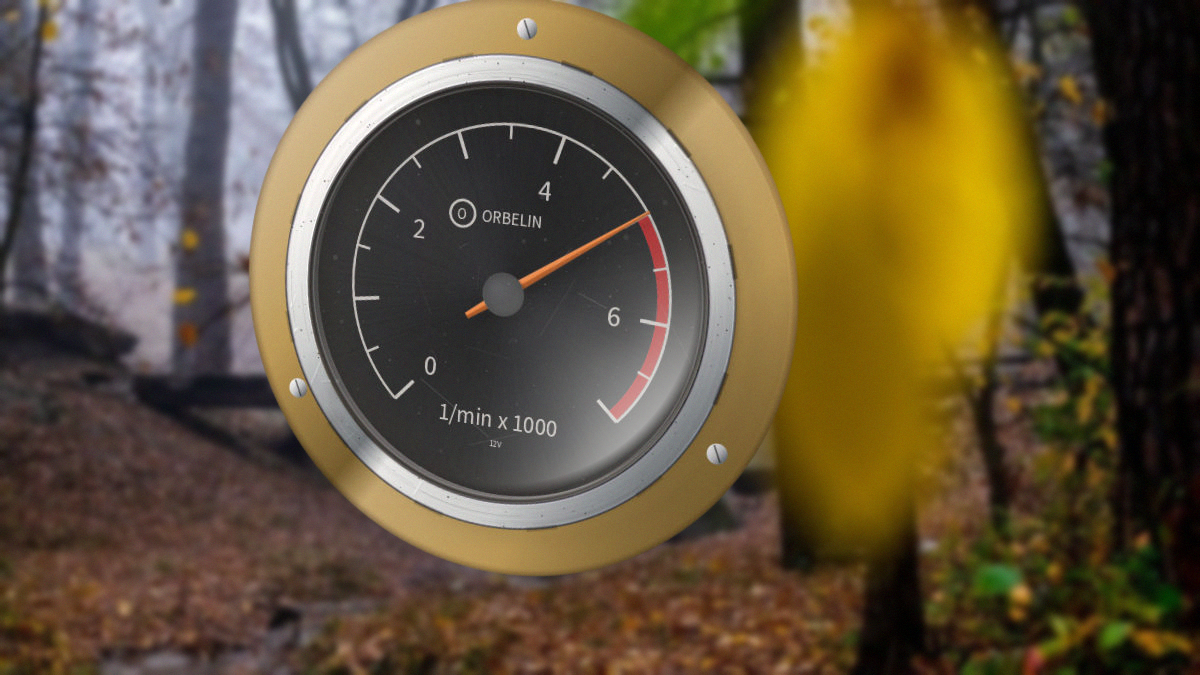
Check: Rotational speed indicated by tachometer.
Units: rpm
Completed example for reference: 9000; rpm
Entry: 5000; rpm
